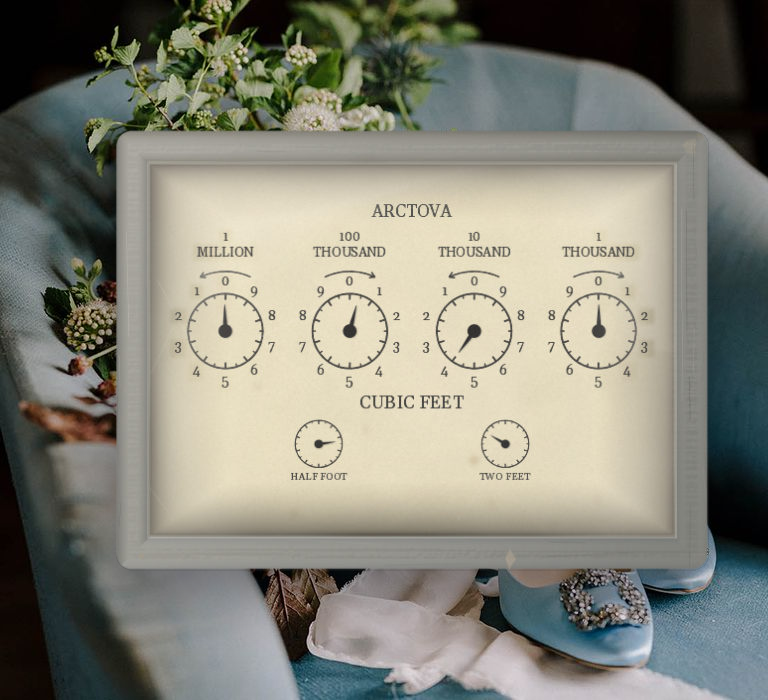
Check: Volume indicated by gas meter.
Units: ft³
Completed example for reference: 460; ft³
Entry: 4000; ft³
